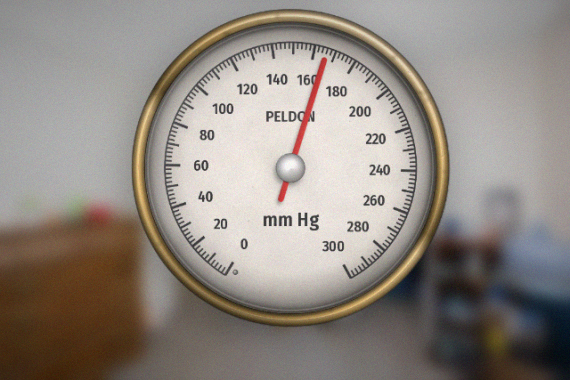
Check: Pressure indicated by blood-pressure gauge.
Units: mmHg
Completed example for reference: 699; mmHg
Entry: 166; mmHg
